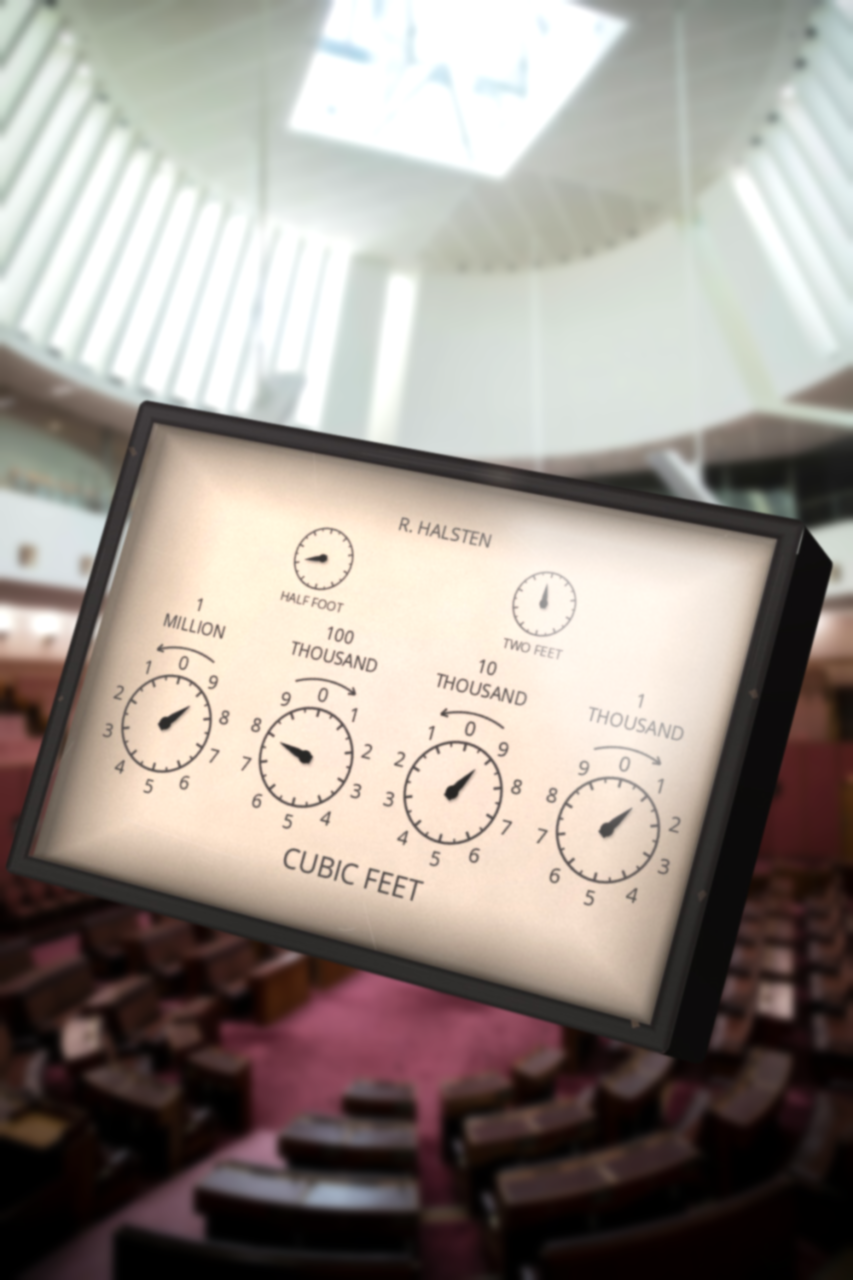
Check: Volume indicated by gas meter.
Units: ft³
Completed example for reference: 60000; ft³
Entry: 879100; ft³
